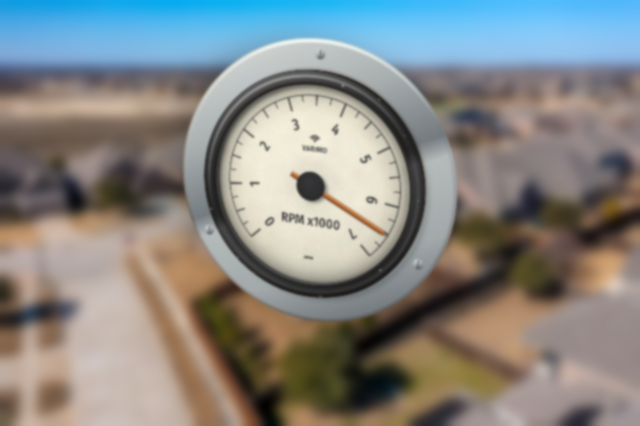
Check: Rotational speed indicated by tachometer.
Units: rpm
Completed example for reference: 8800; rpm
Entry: 6500; rpm
